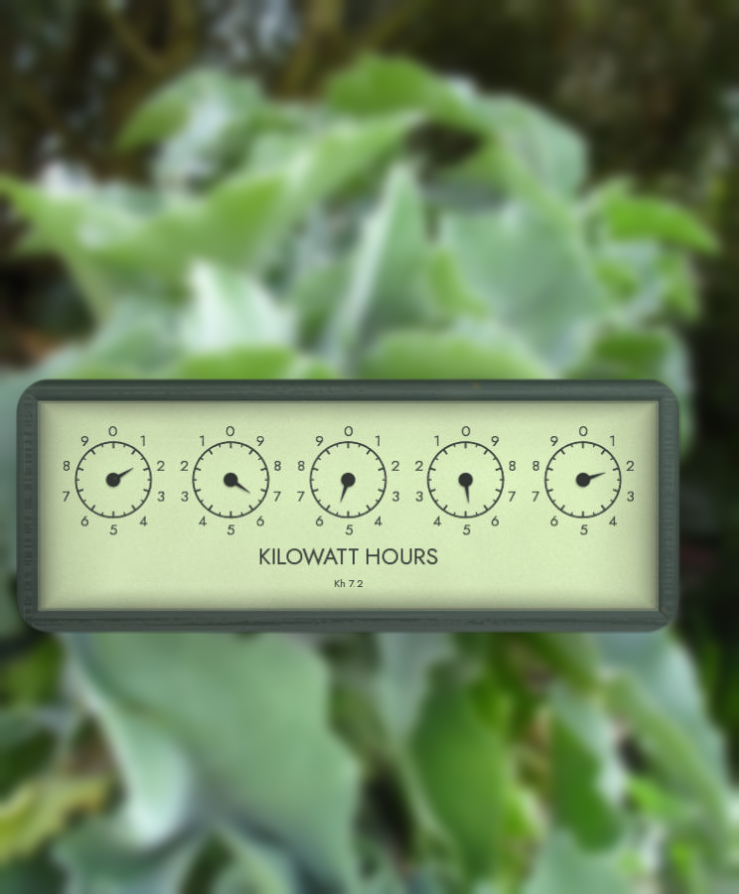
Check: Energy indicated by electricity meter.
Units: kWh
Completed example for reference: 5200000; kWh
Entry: 16552; kWh
